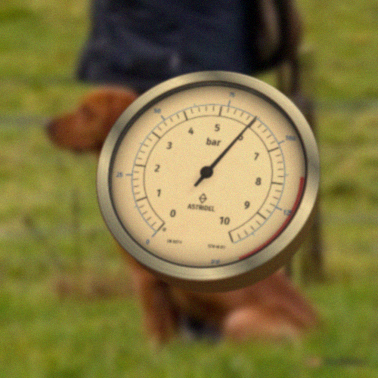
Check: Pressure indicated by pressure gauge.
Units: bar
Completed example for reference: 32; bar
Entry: 6; bar
